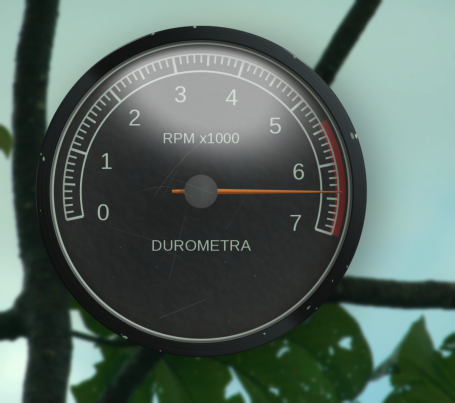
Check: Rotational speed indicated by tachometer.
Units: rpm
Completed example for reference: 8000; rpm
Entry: 6400; rpm
